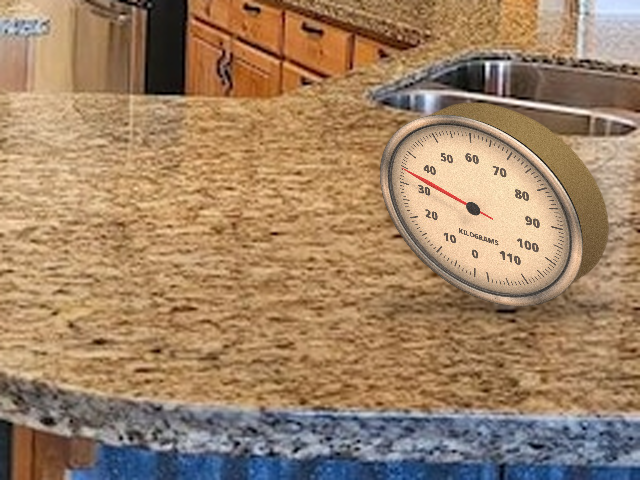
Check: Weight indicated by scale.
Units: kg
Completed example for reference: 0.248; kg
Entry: 35; kg
